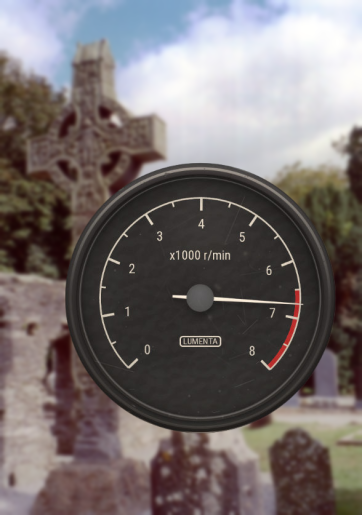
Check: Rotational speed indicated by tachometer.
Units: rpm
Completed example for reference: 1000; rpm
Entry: 6750; rpm
